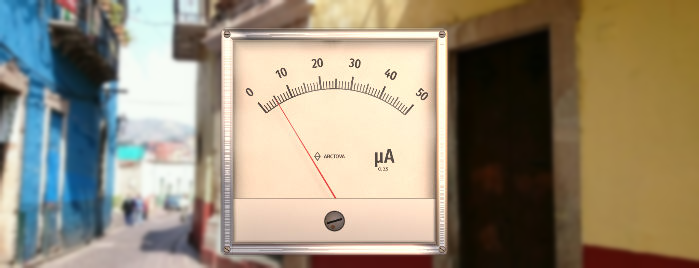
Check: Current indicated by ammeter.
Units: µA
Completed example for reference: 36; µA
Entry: 5; µA
